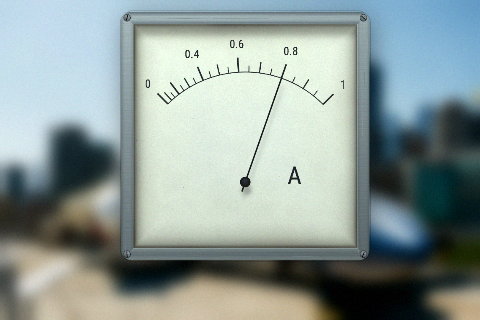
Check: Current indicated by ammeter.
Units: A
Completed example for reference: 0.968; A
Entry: 0.8; A
